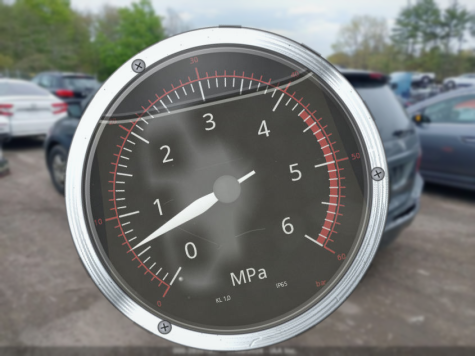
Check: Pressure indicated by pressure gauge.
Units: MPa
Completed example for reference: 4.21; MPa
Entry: 0.6; MPa
